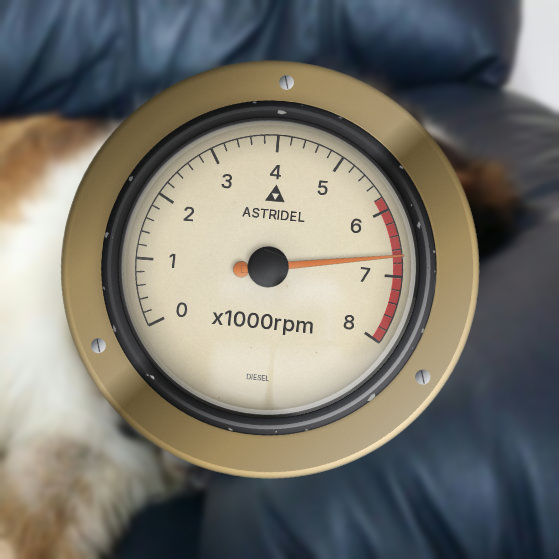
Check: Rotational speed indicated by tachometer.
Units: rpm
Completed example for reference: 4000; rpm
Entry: 6700; rpm
